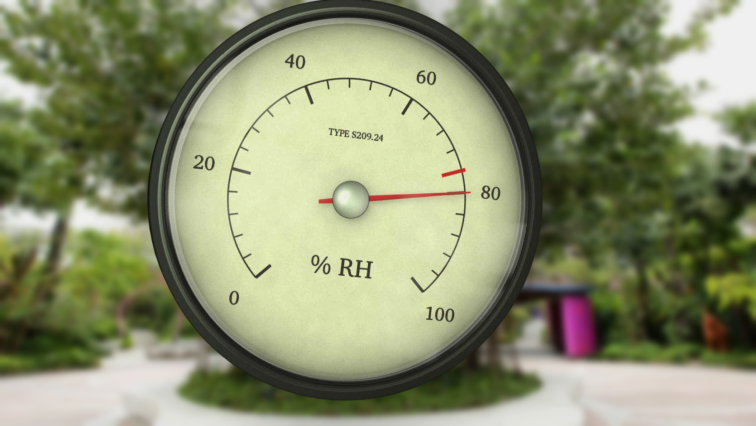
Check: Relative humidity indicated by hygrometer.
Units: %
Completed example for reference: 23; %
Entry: 80; %
